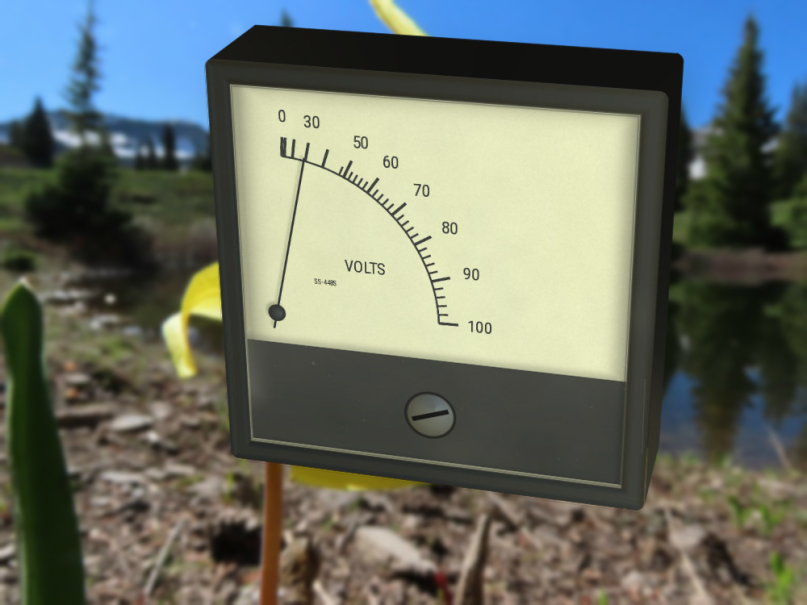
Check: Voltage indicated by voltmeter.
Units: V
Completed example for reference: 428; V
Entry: 30; V
